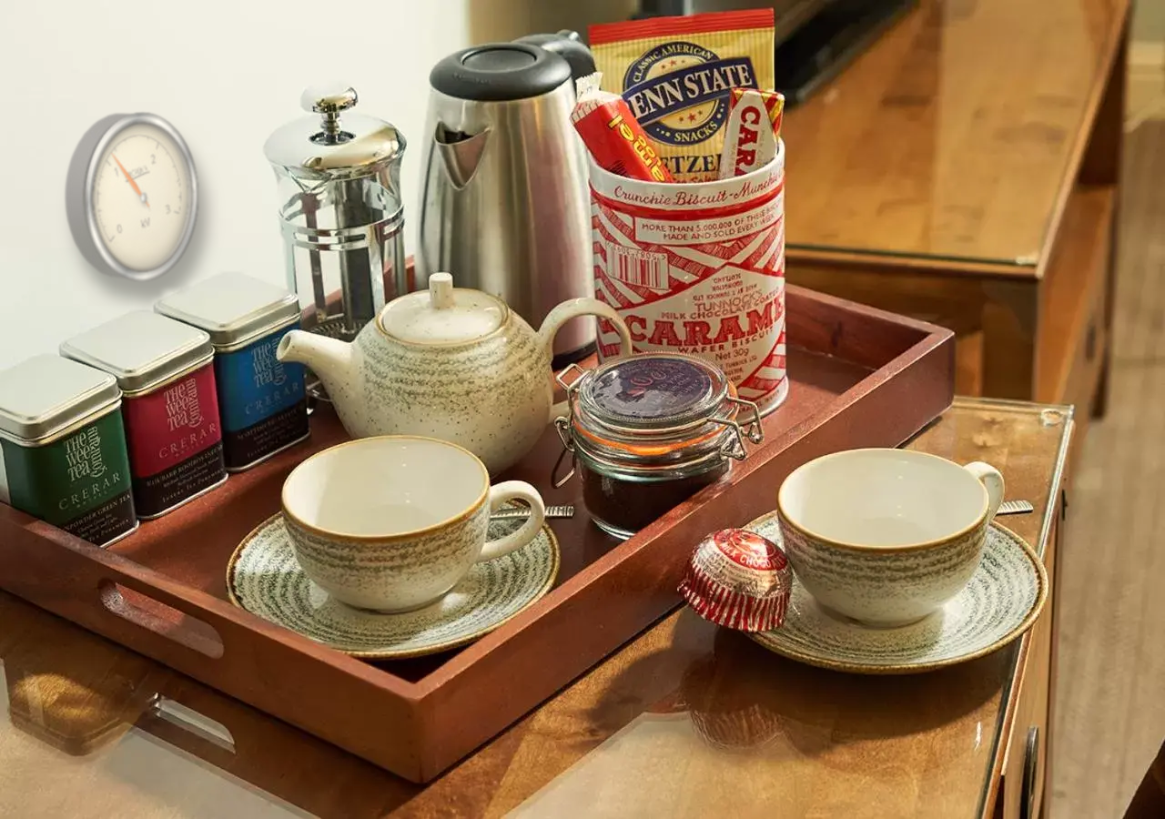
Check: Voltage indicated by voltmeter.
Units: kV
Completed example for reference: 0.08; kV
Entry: 1.1; kV
